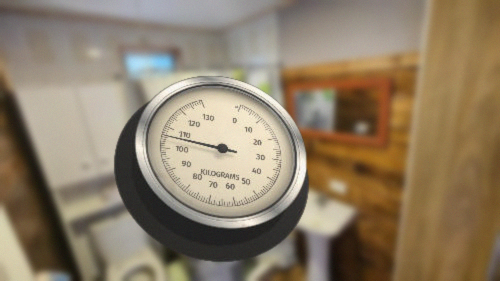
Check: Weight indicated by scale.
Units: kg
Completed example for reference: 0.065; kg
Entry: 105; kg
